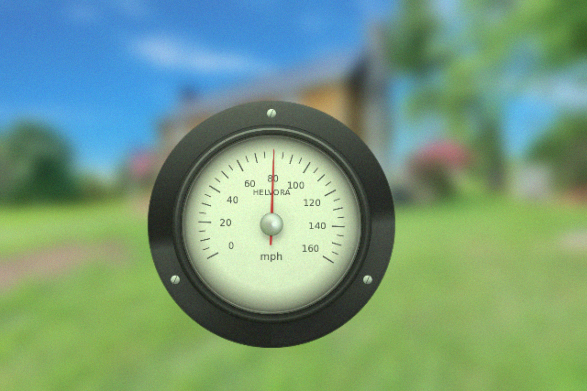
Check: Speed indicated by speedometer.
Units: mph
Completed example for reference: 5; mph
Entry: 80; mph
